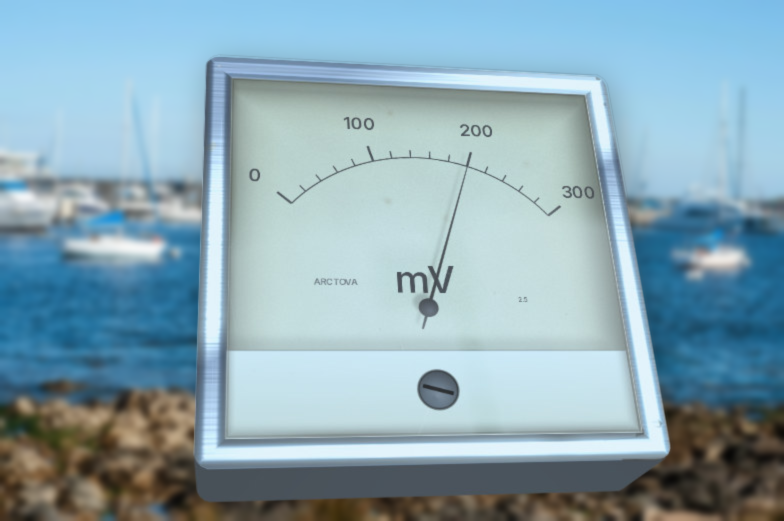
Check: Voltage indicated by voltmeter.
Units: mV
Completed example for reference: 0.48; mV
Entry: 200; mV
